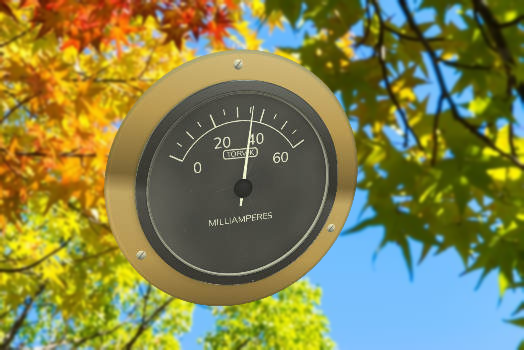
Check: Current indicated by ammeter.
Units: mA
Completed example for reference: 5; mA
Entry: 35; mA
